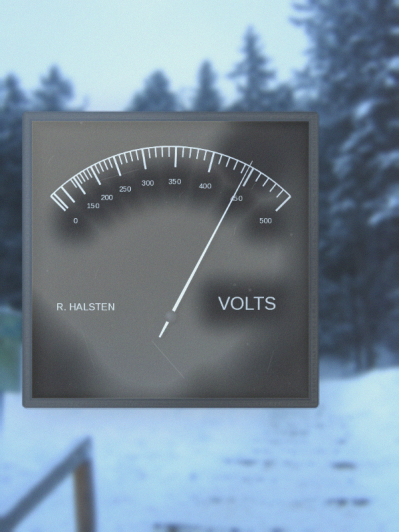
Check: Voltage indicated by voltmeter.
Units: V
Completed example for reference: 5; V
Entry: 445; V
